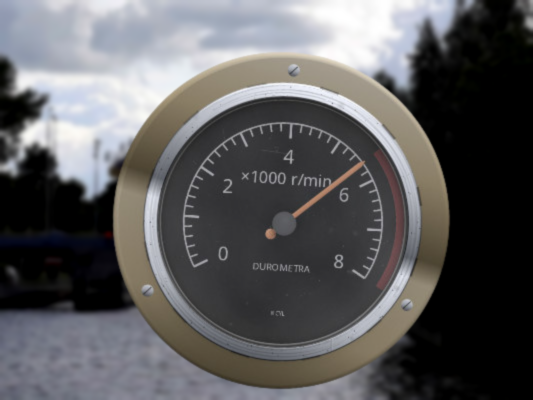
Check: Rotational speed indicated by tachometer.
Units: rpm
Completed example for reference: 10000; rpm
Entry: 5600; rpm
